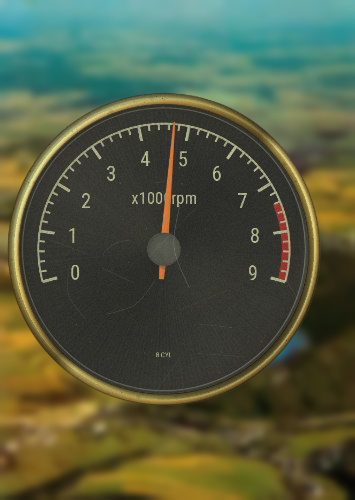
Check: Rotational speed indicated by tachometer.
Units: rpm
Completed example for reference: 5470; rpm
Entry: 4700; rpm
